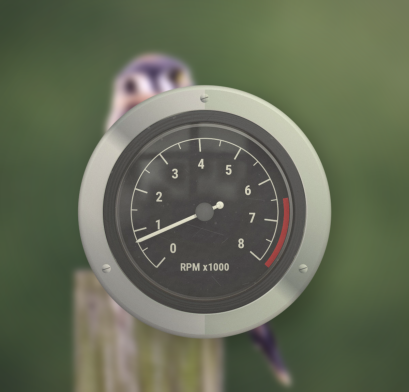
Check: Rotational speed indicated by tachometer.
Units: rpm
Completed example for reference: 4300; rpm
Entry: 750; rpm
